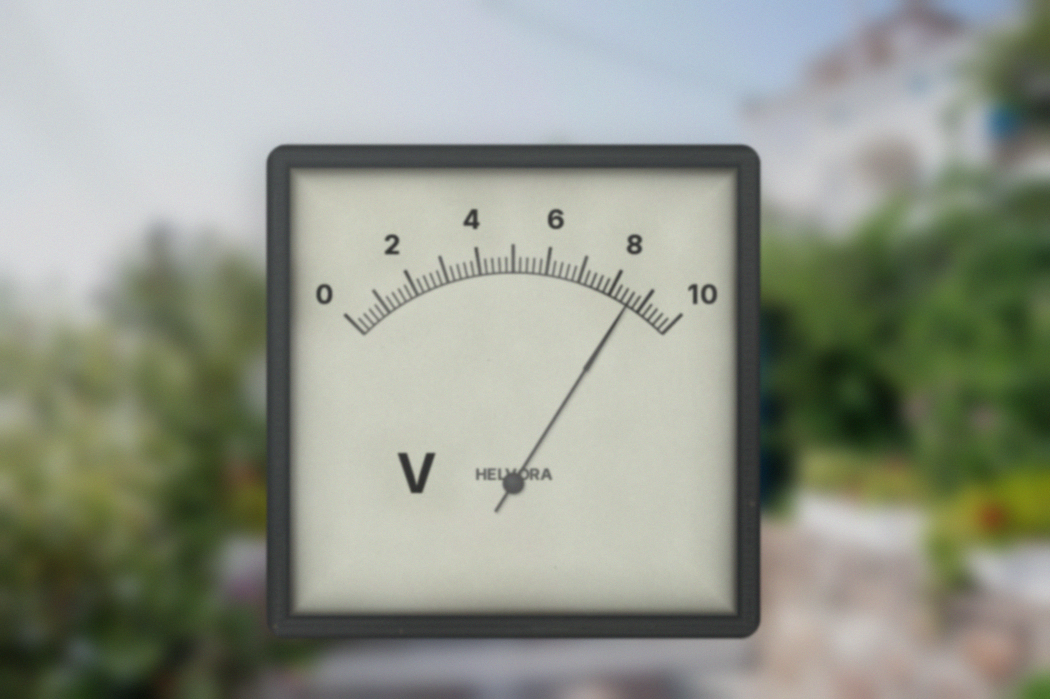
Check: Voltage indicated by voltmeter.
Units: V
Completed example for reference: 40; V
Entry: 8.6; V
